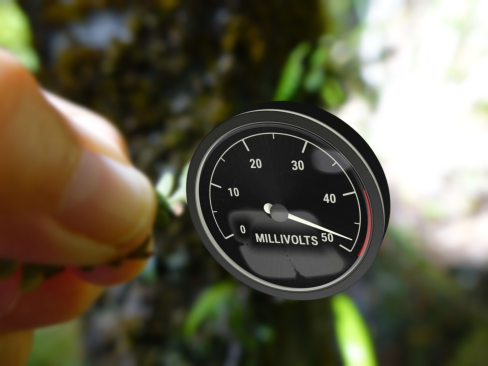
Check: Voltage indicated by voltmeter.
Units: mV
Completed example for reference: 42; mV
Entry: 47.5; mV
